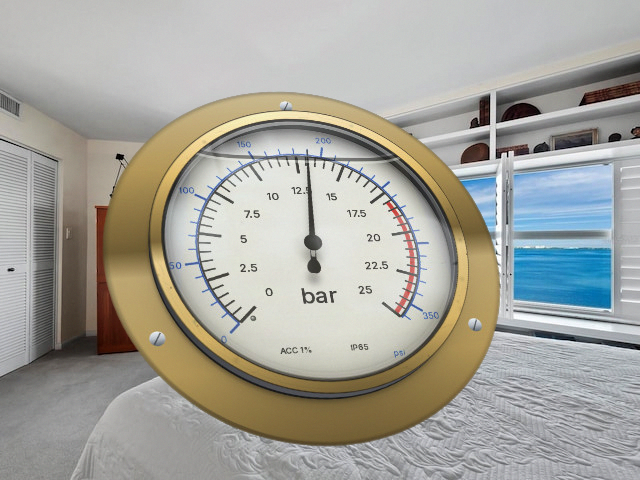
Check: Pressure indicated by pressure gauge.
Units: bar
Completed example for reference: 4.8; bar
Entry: 13; bar
